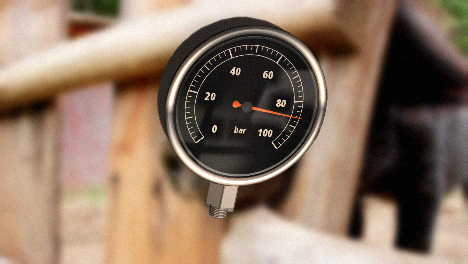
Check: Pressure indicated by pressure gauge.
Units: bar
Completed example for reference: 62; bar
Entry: 86; bar
